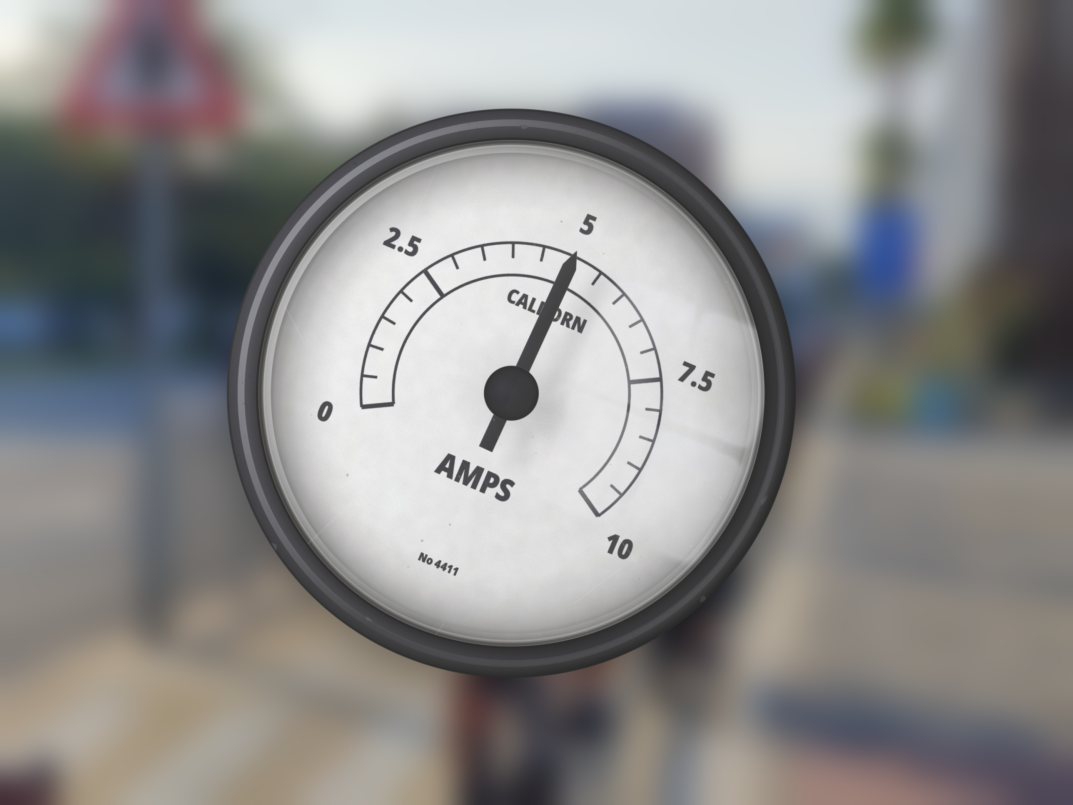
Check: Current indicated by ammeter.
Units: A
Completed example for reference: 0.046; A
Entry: 5; A
